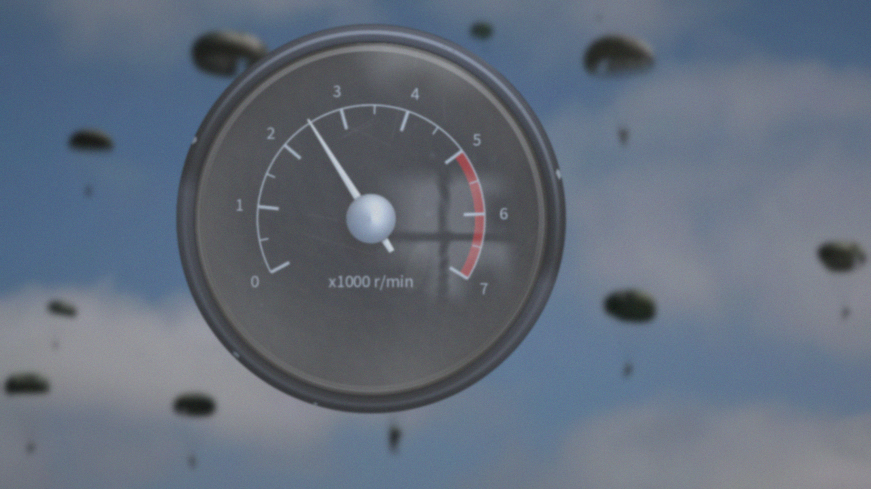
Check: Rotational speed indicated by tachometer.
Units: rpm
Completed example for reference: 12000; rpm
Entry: 2500; rpm
